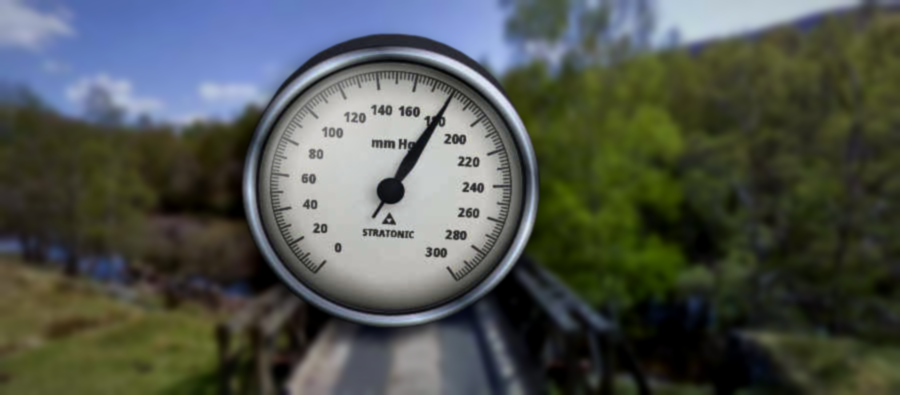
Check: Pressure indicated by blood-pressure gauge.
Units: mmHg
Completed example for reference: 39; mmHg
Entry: 180; mmHg
